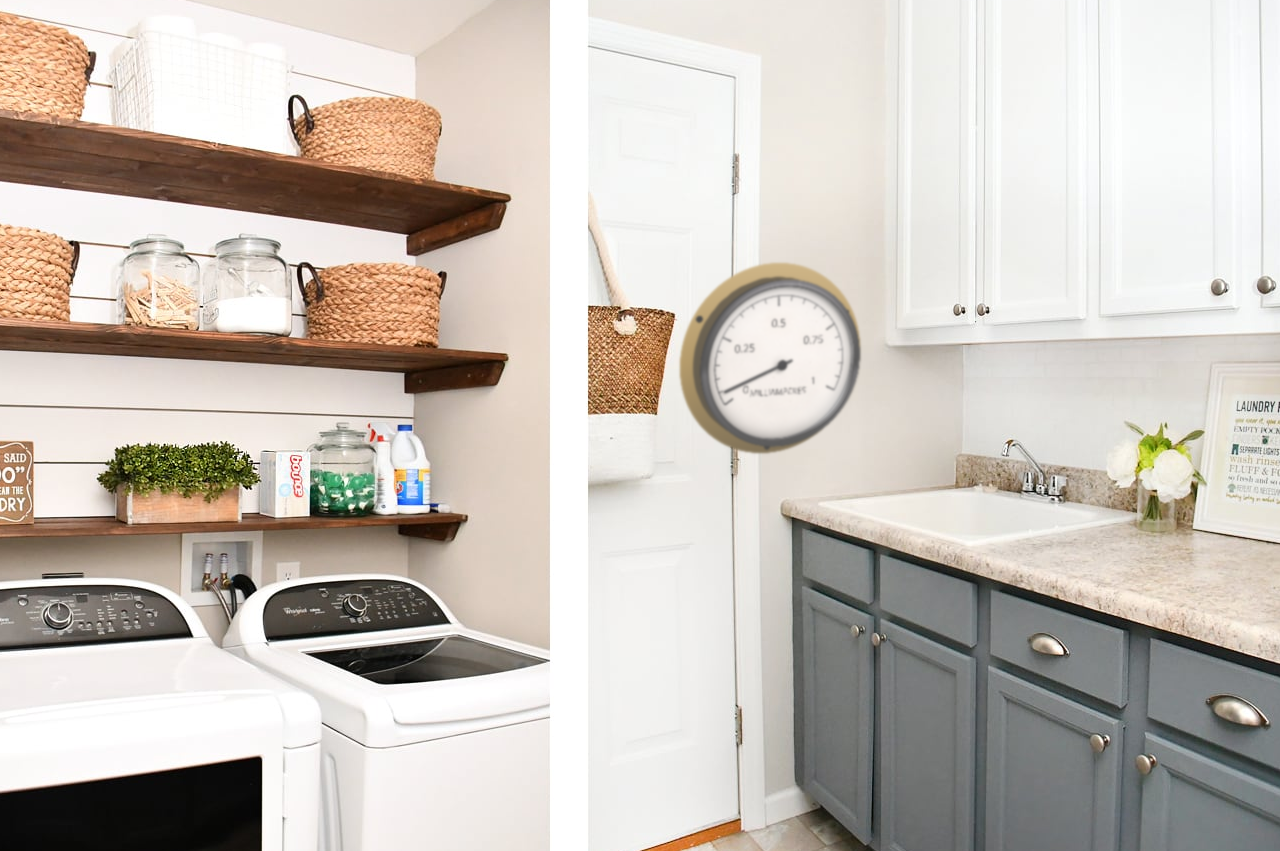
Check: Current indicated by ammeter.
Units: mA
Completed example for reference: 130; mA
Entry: 0.05; mA
